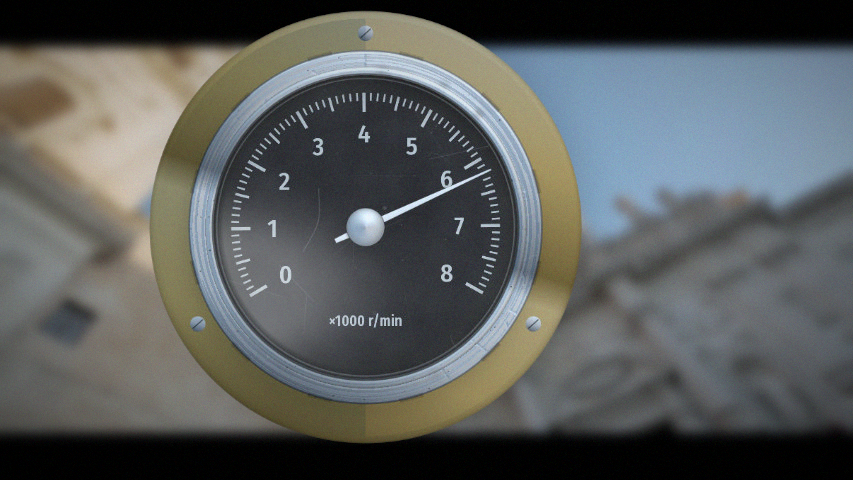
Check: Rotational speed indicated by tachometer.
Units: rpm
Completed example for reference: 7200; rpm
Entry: 6200; rpm
